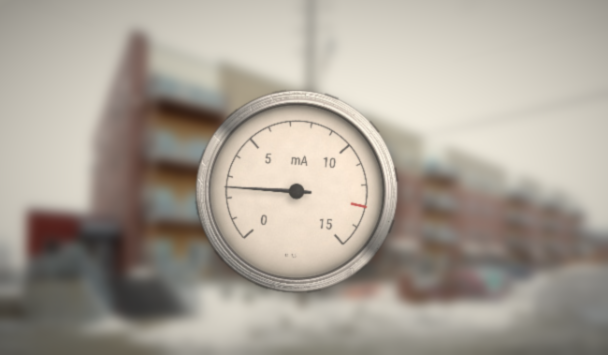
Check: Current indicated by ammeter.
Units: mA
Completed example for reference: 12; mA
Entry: 2.5; mA
